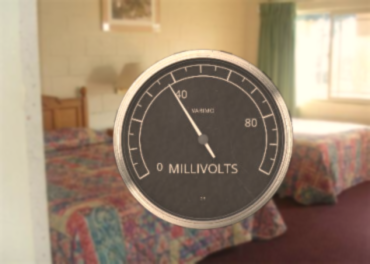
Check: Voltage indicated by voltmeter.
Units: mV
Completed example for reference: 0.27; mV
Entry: 37.5; mV
